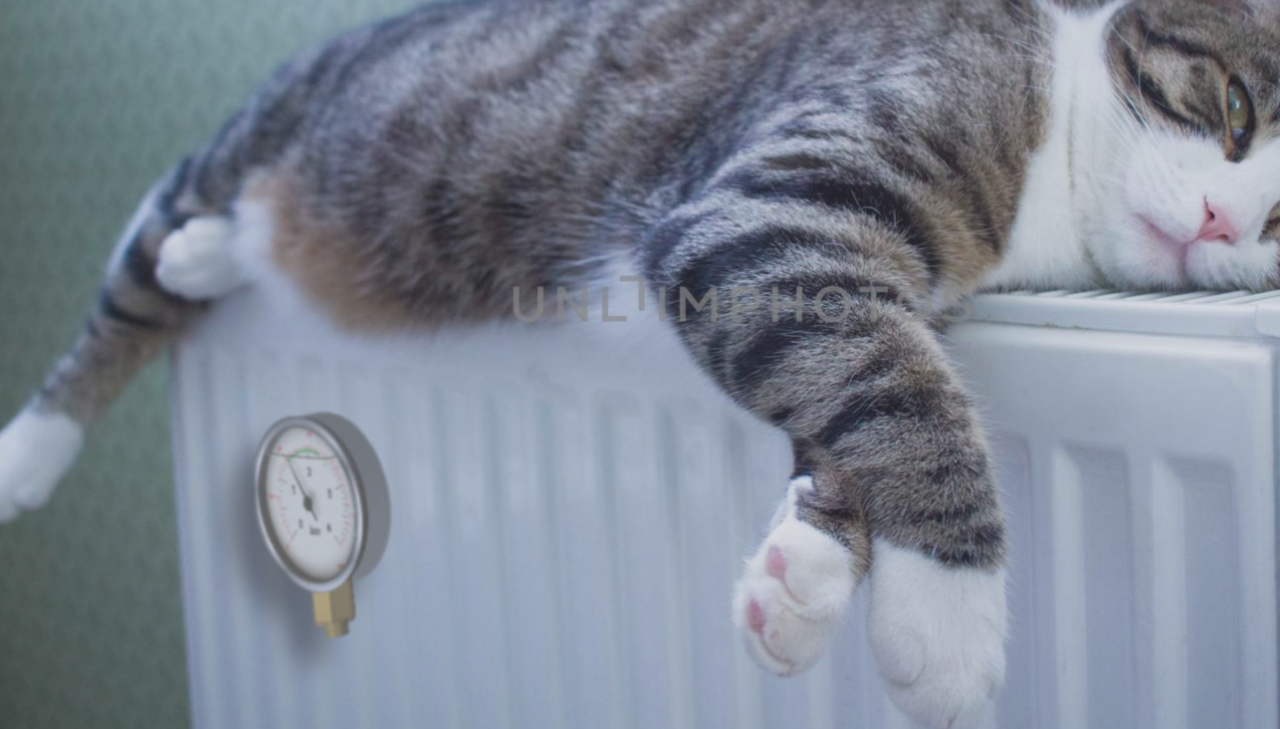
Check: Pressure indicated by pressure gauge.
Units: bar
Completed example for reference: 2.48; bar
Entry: 1.5; bar
